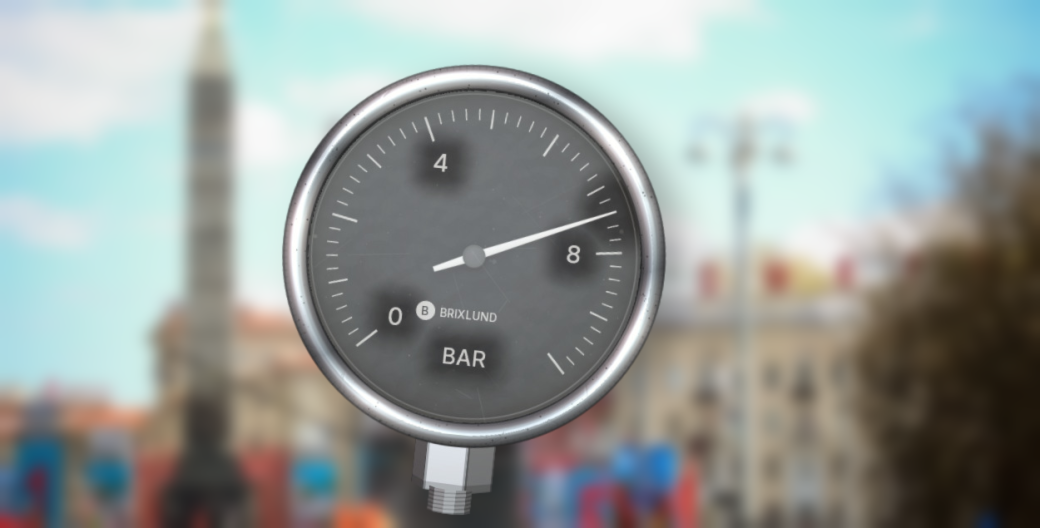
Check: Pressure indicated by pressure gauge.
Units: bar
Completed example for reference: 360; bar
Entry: 7.4; bar
